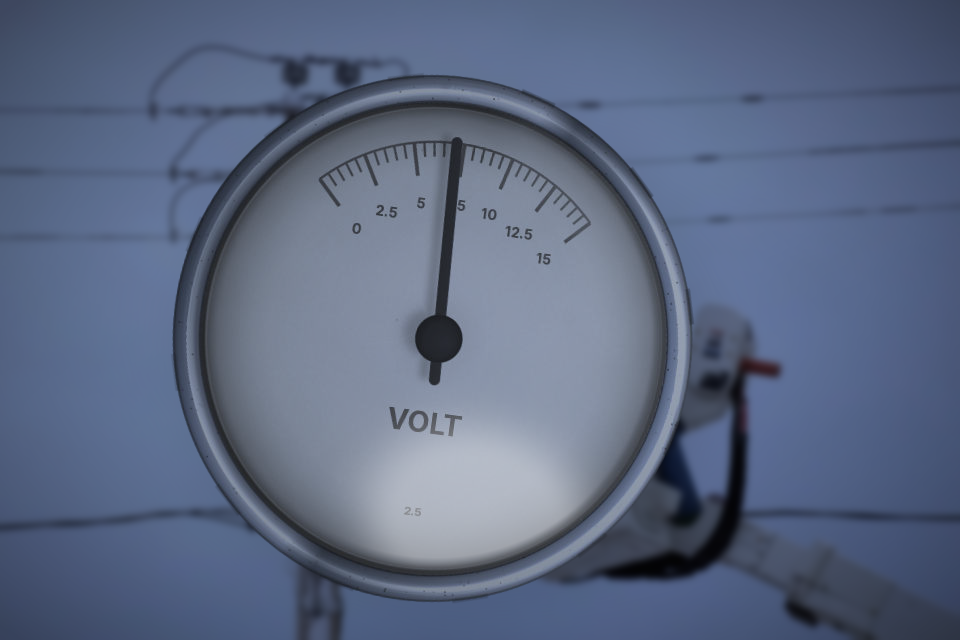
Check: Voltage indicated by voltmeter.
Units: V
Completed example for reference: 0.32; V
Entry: 7; V
